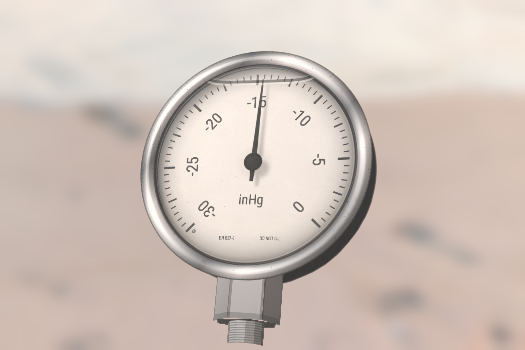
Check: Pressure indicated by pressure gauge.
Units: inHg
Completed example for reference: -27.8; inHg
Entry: -14.5; inHg
